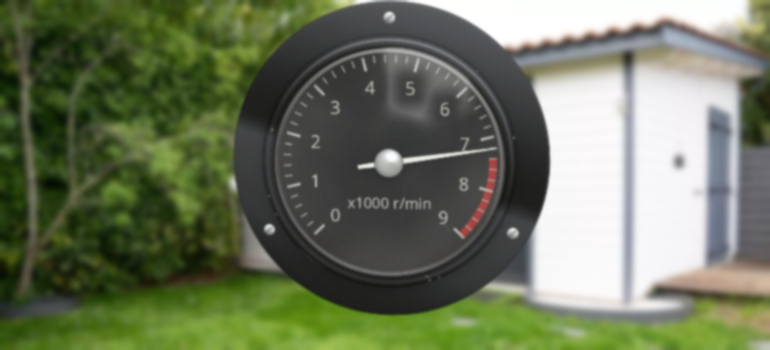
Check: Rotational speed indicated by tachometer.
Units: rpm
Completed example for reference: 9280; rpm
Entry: 7200; rpm
